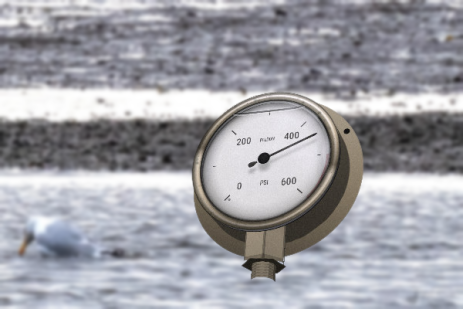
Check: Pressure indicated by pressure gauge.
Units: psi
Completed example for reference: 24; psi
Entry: 450; psi
